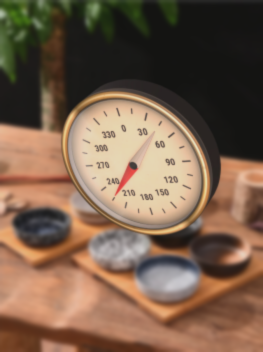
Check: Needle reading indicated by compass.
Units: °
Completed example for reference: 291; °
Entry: 225; °
